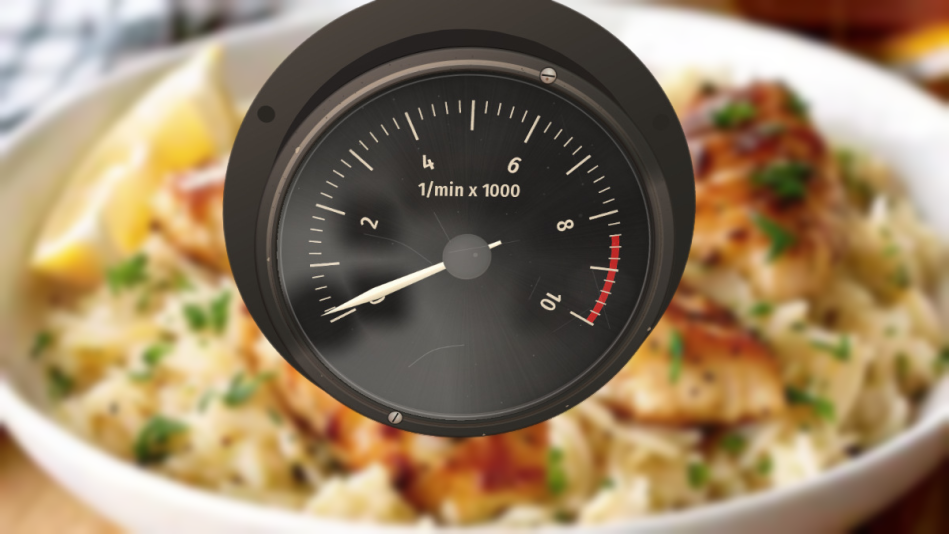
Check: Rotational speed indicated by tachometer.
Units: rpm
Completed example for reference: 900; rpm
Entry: 200; rpm
